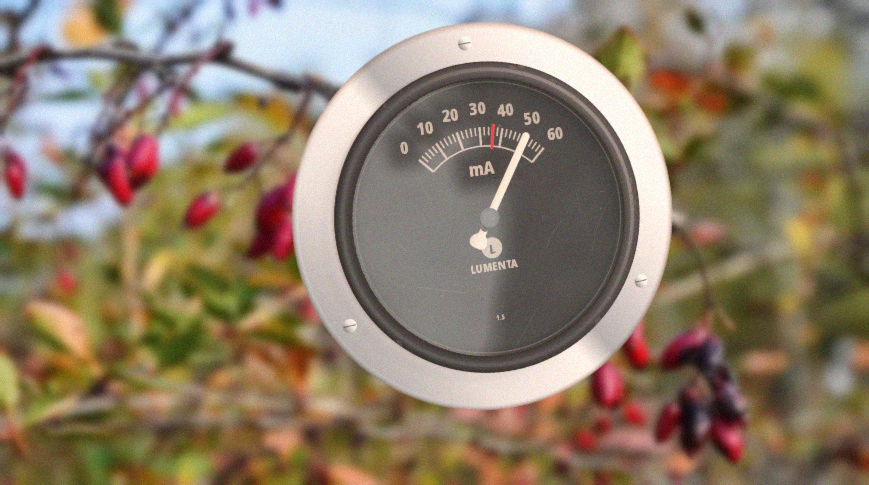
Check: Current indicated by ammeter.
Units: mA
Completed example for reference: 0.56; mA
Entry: 50; mA
